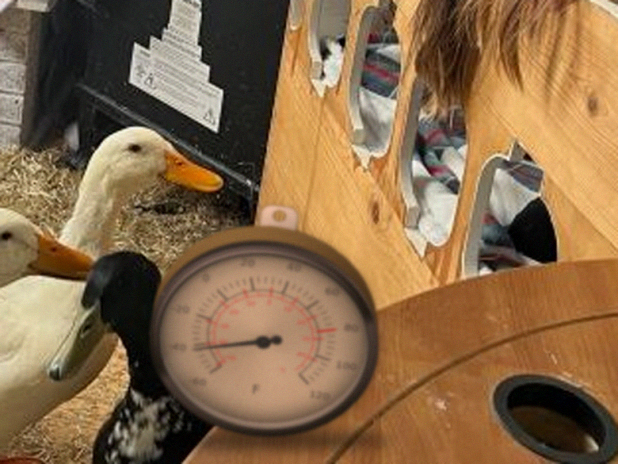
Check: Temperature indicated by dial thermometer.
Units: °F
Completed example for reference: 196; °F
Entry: -40; °F
